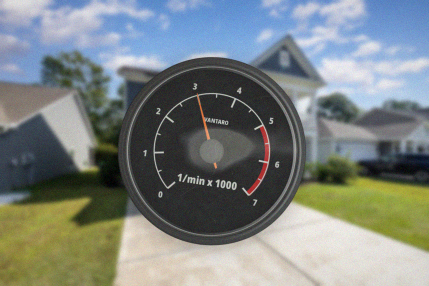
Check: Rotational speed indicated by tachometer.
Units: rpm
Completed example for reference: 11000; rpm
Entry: 3000; rpm
